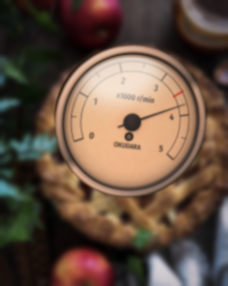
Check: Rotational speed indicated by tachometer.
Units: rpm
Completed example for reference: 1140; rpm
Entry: 3750; rpm
